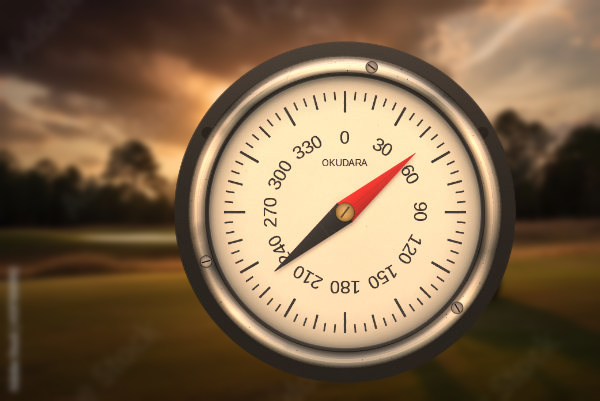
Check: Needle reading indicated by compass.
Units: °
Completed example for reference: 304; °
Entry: 50; °
